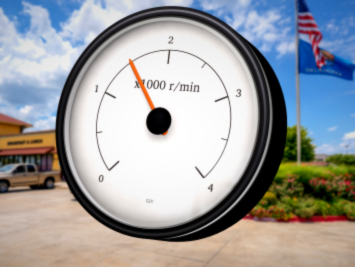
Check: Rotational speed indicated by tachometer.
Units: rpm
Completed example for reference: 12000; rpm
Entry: 1500; rpm
